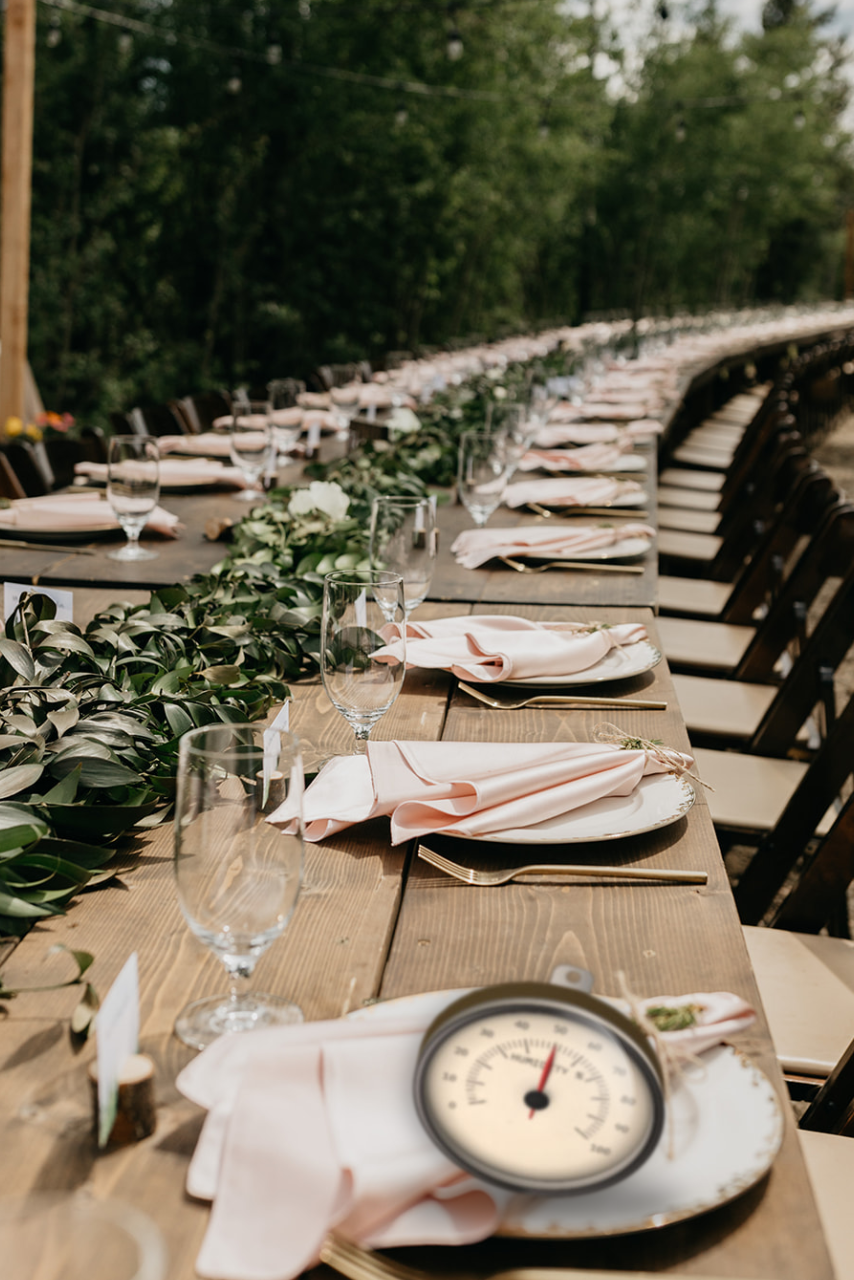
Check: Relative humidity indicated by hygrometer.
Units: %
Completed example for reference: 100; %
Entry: 50; %
